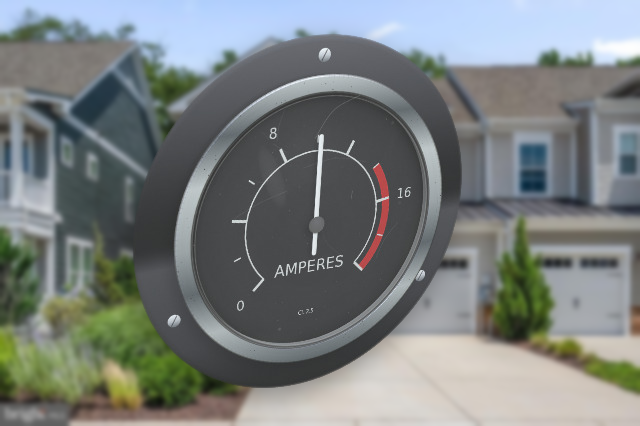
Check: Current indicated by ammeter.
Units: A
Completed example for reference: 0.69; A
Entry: 10; A
